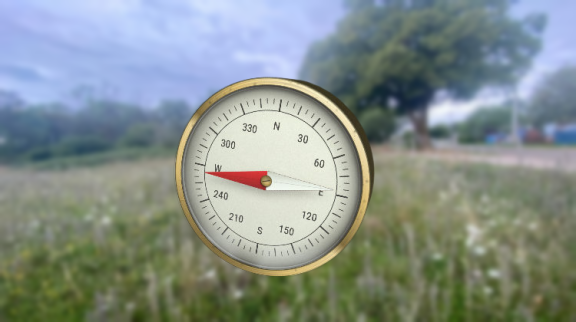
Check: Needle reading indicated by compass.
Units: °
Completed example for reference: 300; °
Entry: 265; °
